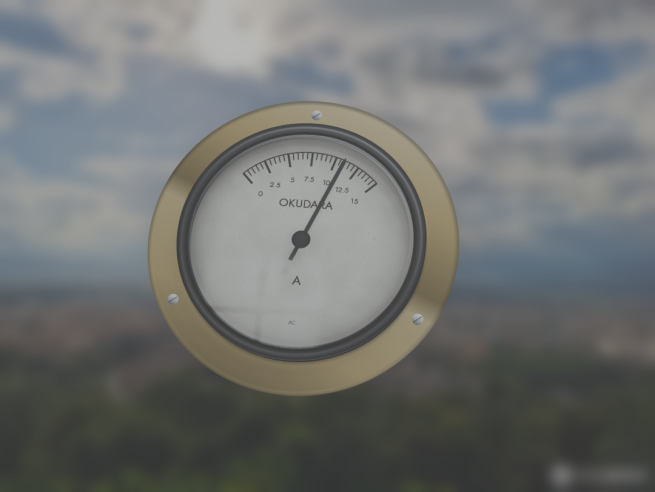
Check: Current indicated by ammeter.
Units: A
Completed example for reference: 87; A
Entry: 11; A
